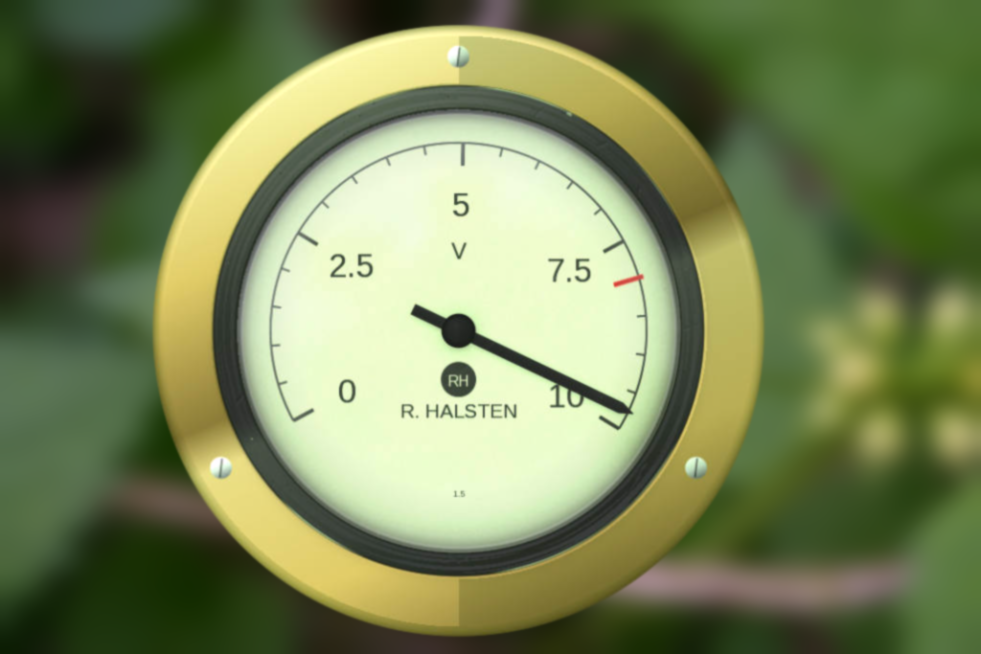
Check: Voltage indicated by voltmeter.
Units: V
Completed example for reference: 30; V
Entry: 9.75; V
